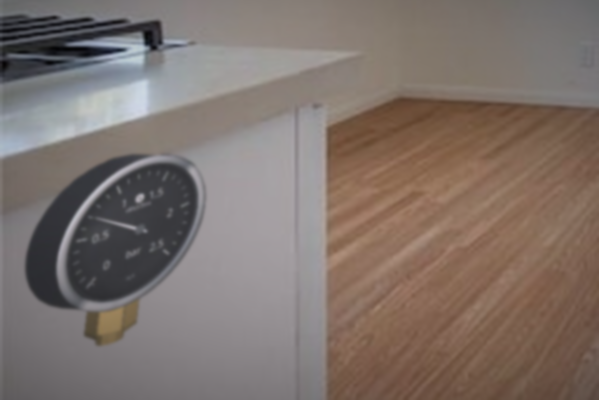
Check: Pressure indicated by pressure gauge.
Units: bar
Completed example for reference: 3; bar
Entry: 0.7; bar
